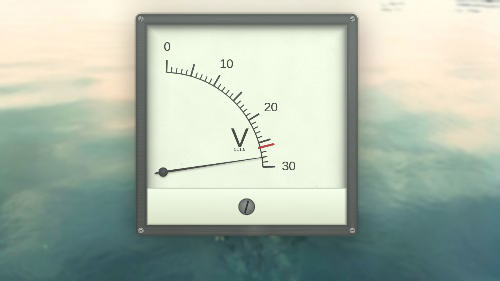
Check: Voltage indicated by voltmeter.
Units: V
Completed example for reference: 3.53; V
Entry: 28; V
